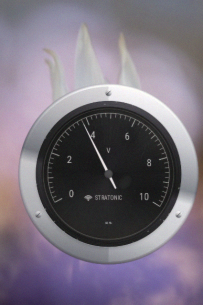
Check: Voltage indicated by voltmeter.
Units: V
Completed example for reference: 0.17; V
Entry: 3.8; V
